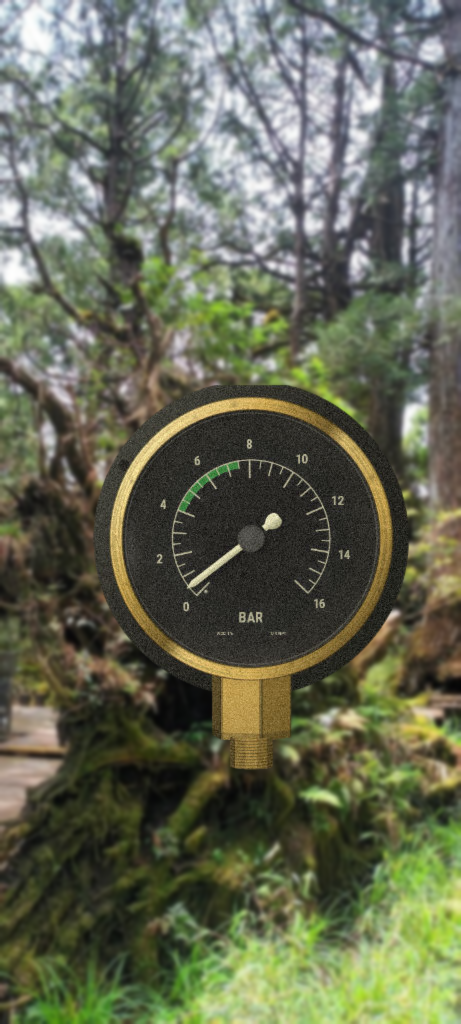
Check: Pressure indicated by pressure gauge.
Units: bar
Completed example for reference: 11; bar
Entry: 0.5; bar
